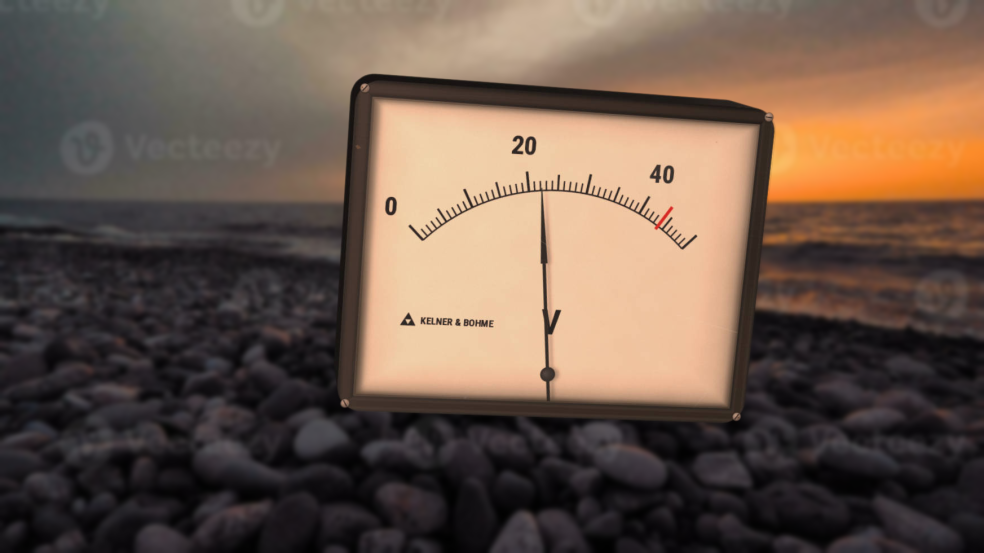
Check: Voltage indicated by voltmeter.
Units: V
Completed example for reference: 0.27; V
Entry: 22; V
